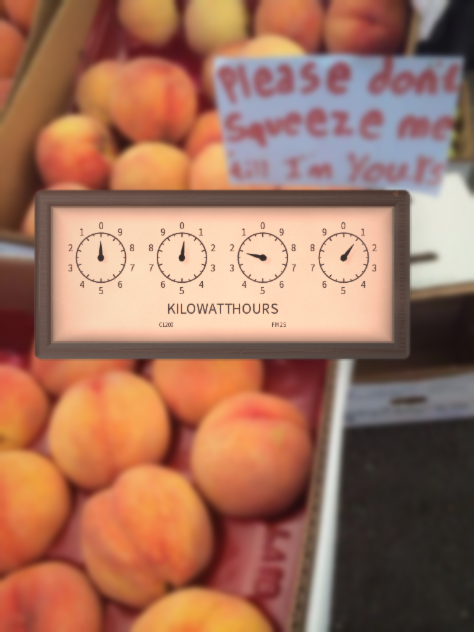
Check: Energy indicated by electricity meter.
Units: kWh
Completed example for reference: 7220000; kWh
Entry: 21; kWh
